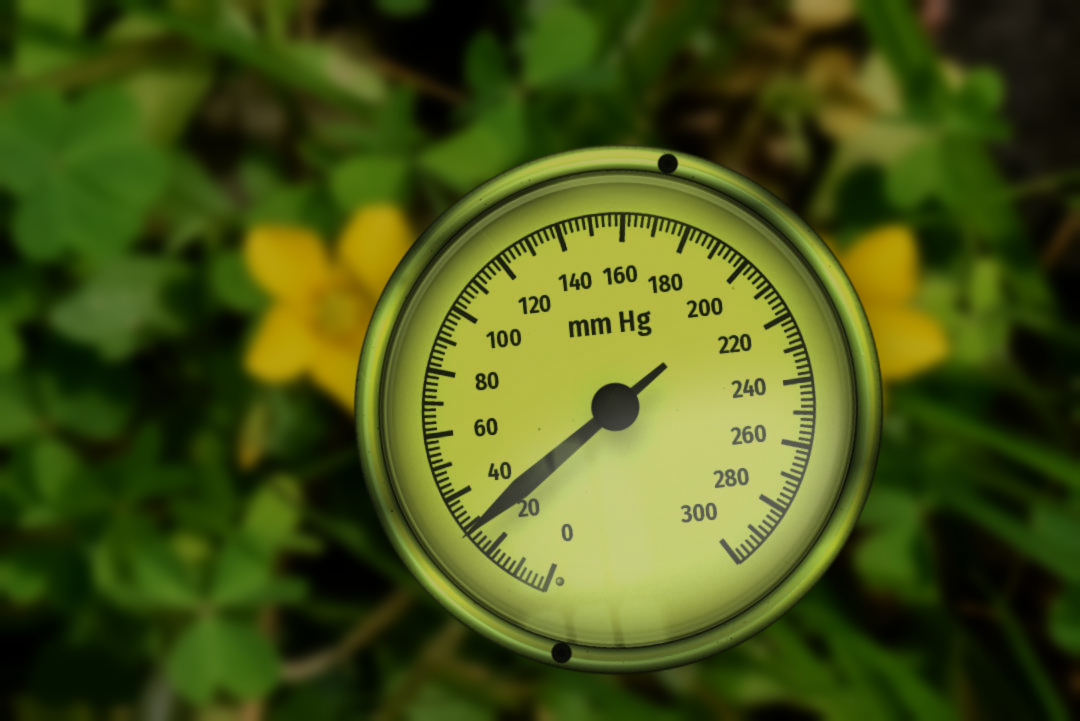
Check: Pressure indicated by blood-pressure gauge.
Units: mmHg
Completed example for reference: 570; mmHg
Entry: 28; mmHg
